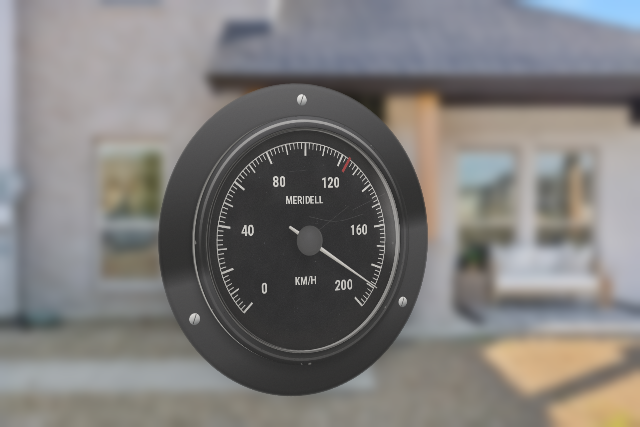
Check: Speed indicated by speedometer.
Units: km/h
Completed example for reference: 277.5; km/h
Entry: 190; km/h
